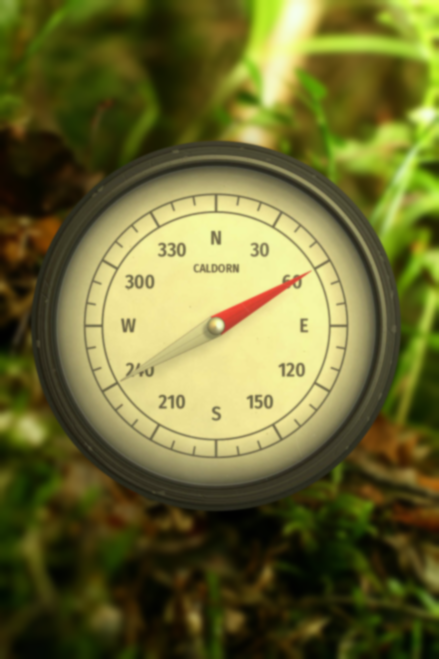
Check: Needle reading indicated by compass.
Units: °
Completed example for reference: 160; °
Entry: 60; °
